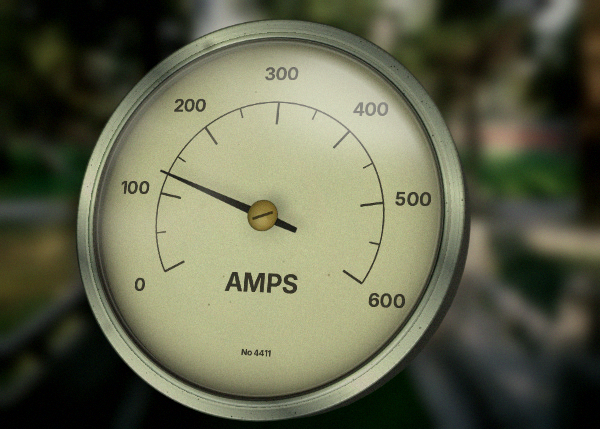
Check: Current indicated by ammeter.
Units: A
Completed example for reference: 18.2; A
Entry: 125; A
